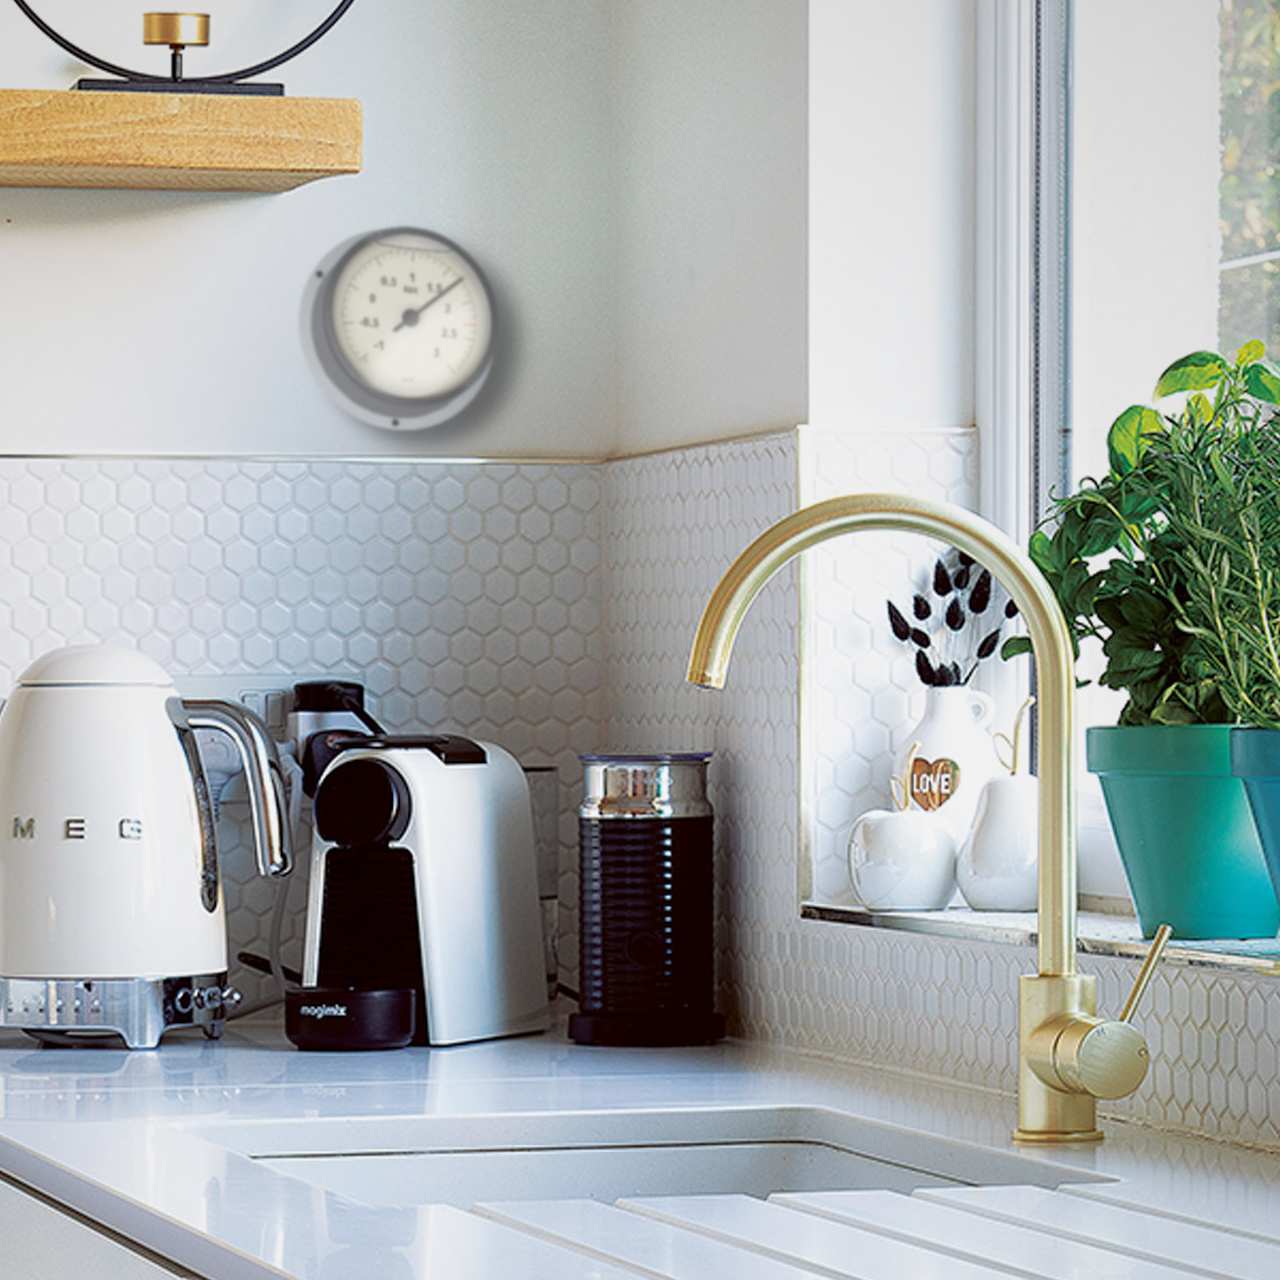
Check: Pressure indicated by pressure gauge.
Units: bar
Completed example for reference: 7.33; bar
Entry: 1.7; bar
